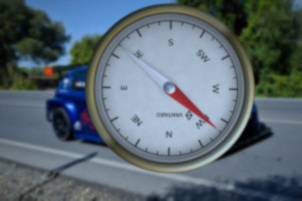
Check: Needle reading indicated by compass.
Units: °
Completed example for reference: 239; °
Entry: 310; °
